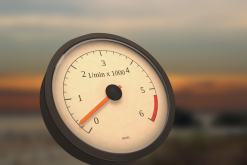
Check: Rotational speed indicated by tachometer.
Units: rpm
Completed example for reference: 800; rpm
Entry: 300; rpm
